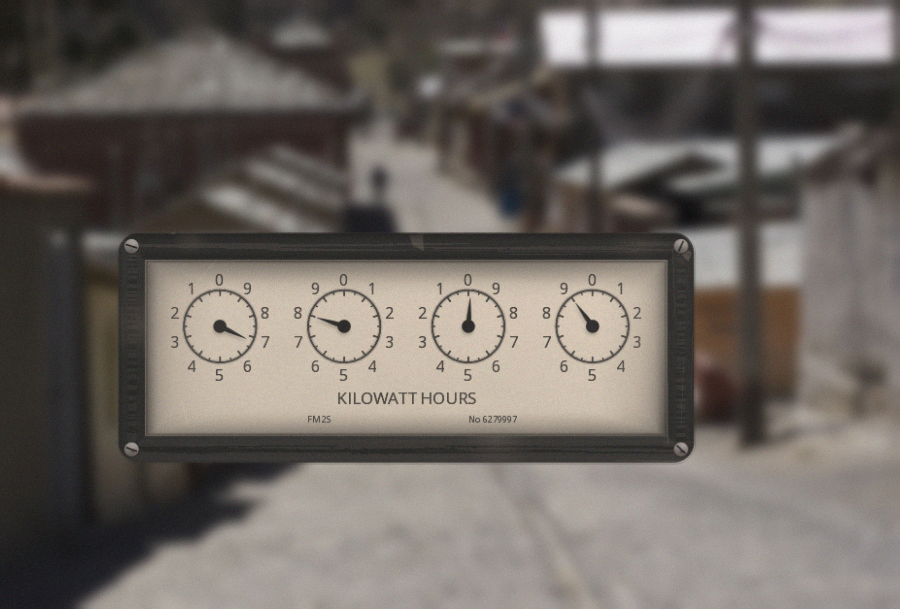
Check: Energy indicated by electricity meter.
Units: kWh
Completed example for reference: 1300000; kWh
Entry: 6799; kWh
